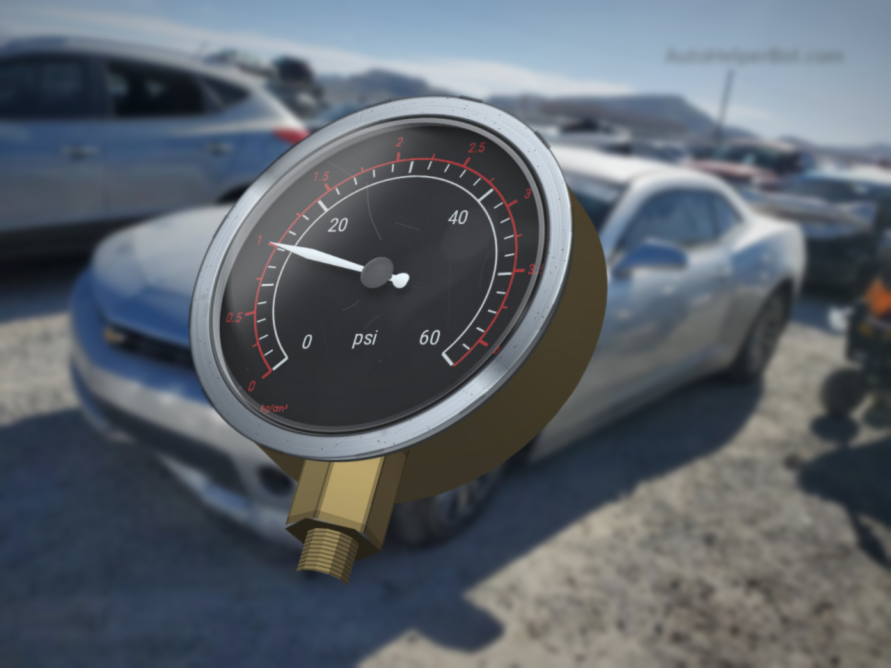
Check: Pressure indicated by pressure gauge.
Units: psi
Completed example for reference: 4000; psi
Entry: 14; psi
